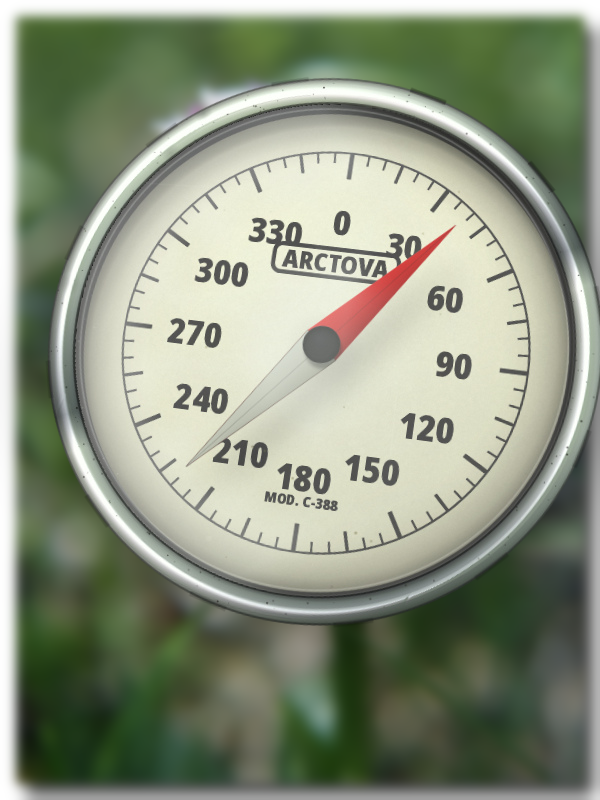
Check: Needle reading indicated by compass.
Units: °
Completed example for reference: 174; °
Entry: 40; °
